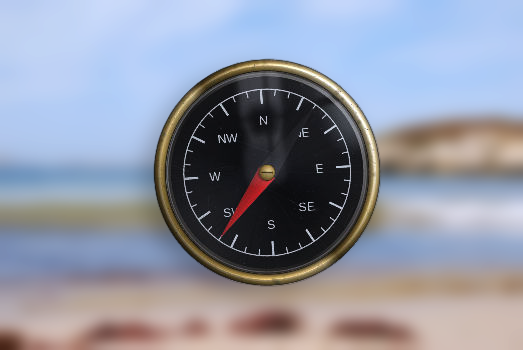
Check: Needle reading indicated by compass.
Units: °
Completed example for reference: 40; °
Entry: 220; °
